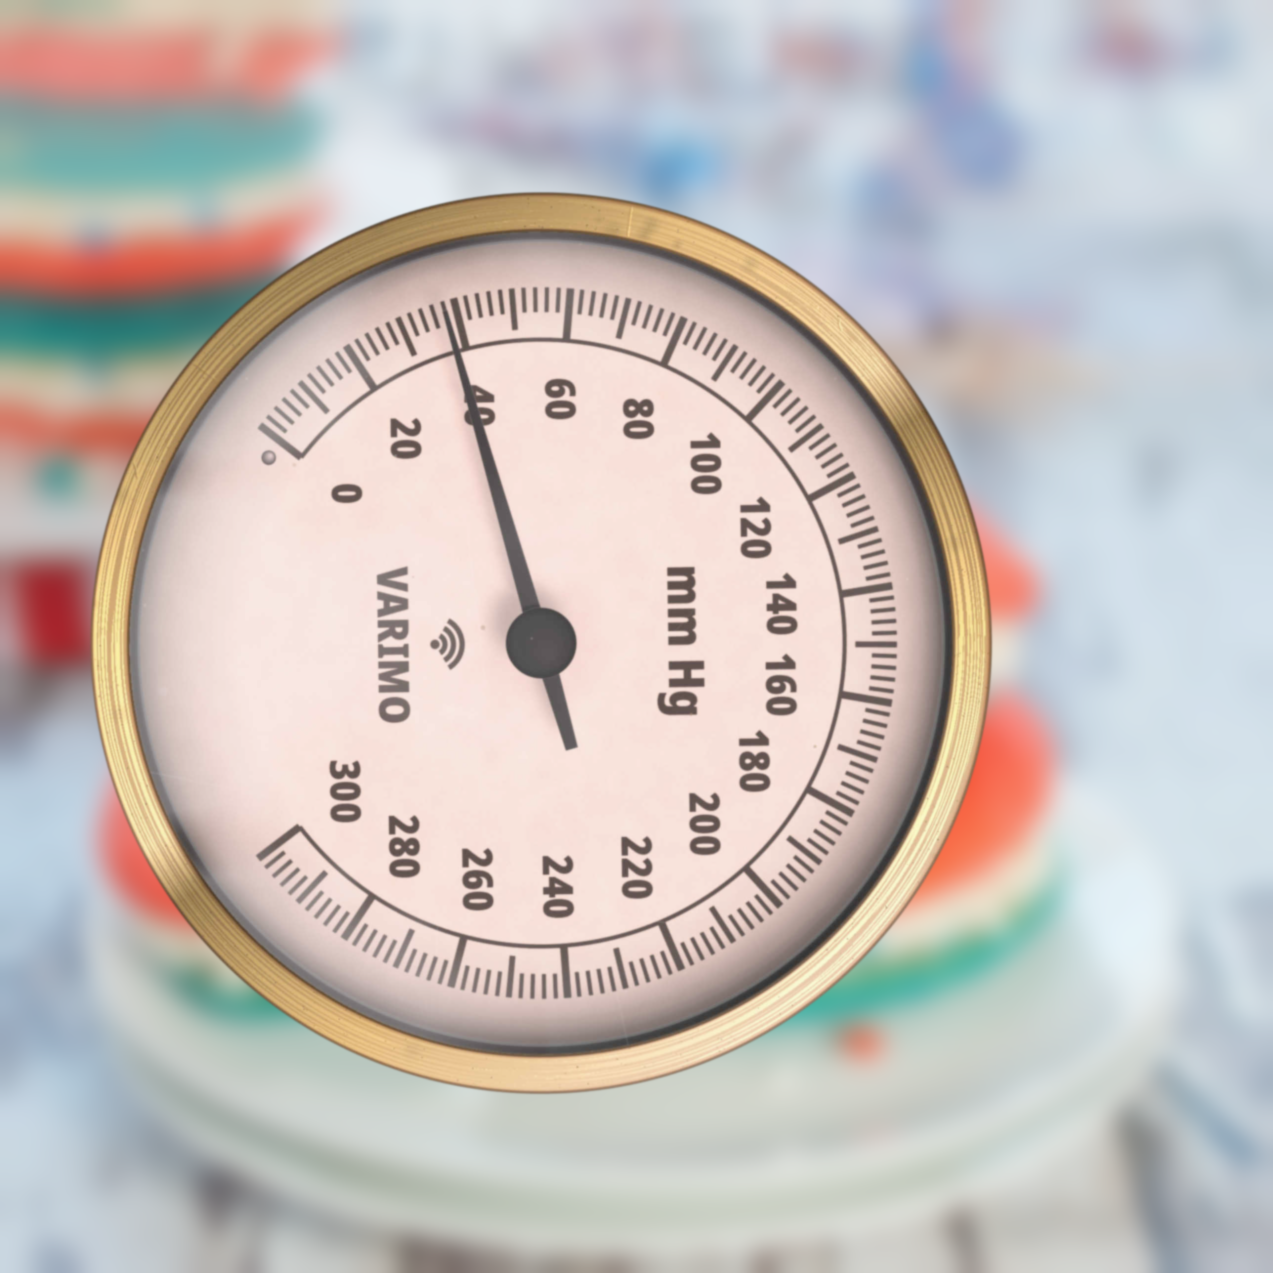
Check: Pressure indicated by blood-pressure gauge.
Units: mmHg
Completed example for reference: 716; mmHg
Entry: 38; mmHg
